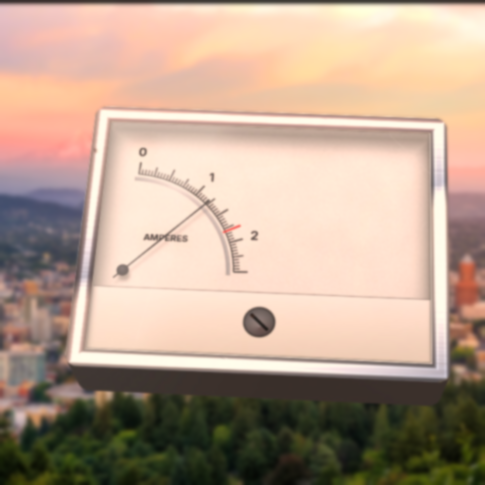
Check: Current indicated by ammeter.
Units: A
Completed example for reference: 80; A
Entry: 1.25; A
